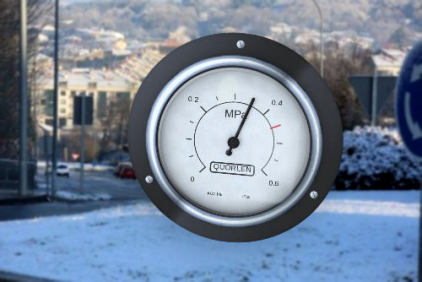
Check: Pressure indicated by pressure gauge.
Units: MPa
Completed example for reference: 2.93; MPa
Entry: 0.35; MPa
